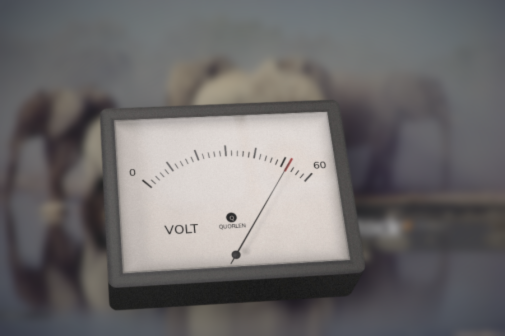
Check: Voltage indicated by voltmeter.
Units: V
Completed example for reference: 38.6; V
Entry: 52; V
